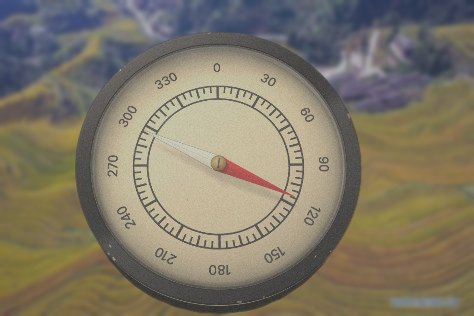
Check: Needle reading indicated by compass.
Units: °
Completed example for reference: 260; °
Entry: 115; °
